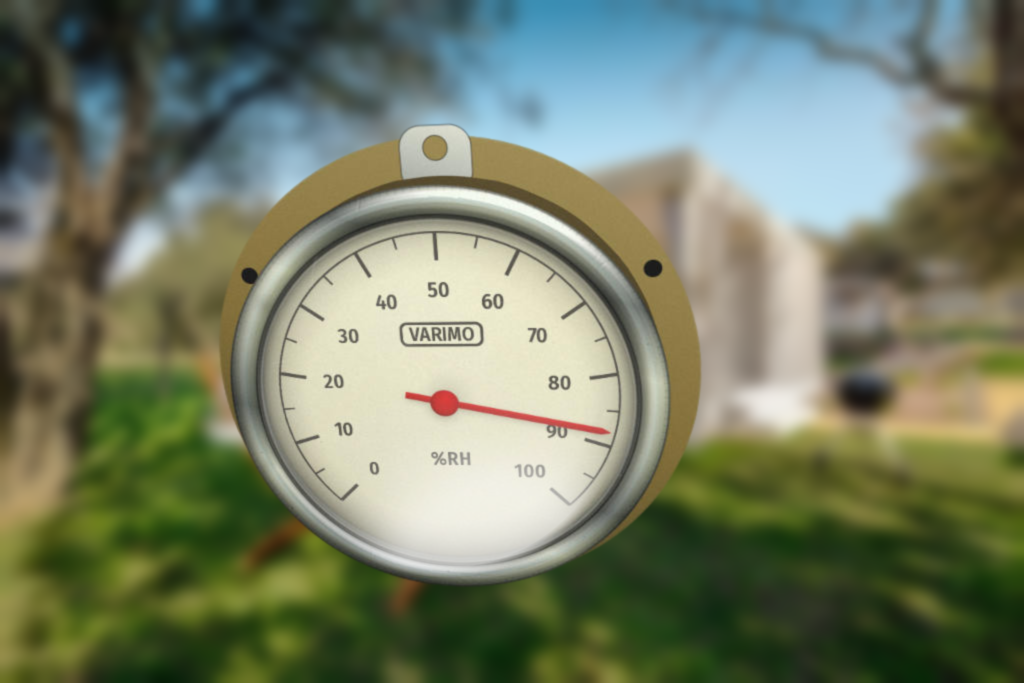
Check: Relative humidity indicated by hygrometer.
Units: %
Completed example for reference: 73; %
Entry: 87.5; %
